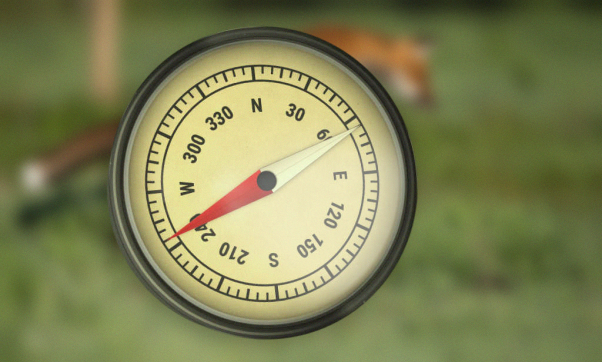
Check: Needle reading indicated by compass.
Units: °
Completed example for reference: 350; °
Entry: 245; °
